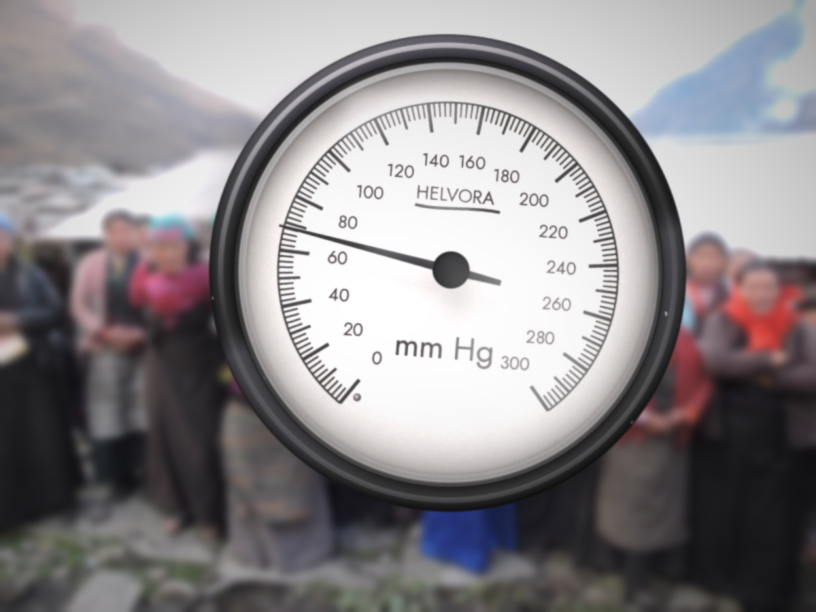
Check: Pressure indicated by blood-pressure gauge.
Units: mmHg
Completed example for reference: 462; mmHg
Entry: 68; mmHg
